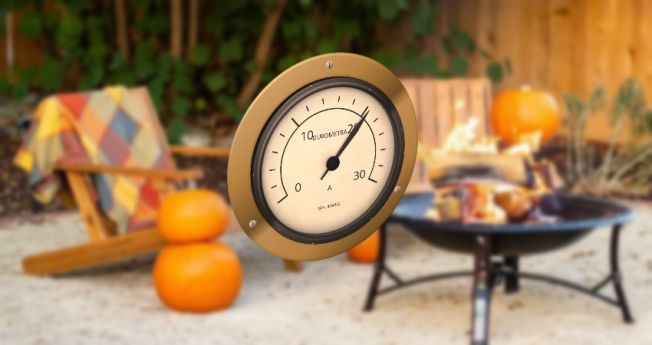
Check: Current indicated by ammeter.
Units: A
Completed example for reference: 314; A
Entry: 20; A
